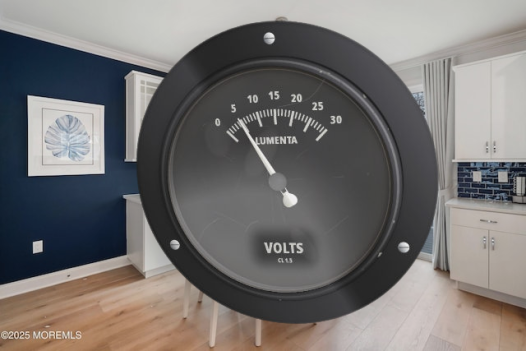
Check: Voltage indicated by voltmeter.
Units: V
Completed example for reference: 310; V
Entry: 5; V
